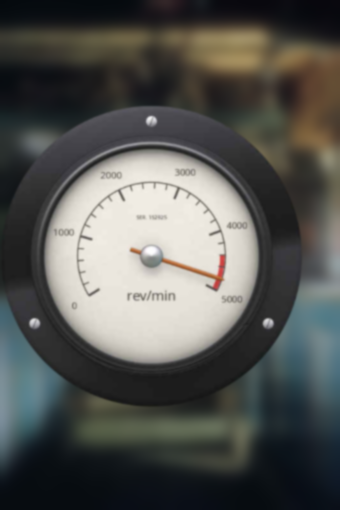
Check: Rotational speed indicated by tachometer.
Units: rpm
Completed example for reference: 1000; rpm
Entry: 4800; rpm
